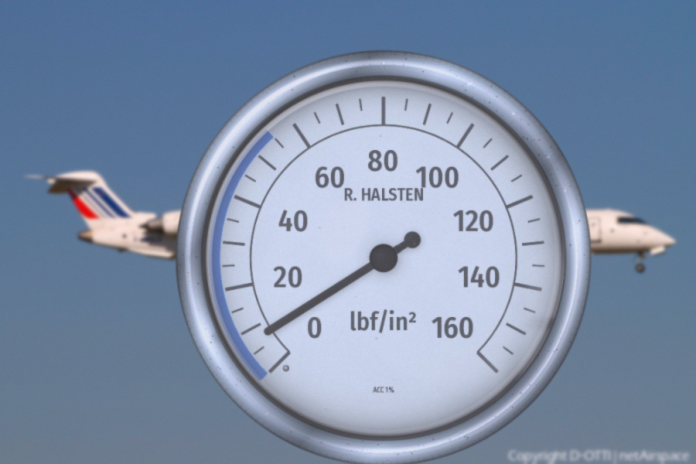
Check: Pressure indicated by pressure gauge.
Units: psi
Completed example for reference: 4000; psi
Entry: 7.5; psi
